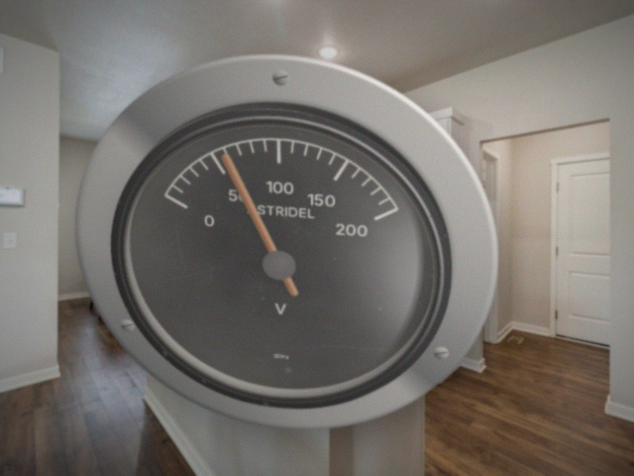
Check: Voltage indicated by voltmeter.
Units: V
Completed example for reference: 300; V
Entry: 60; V
